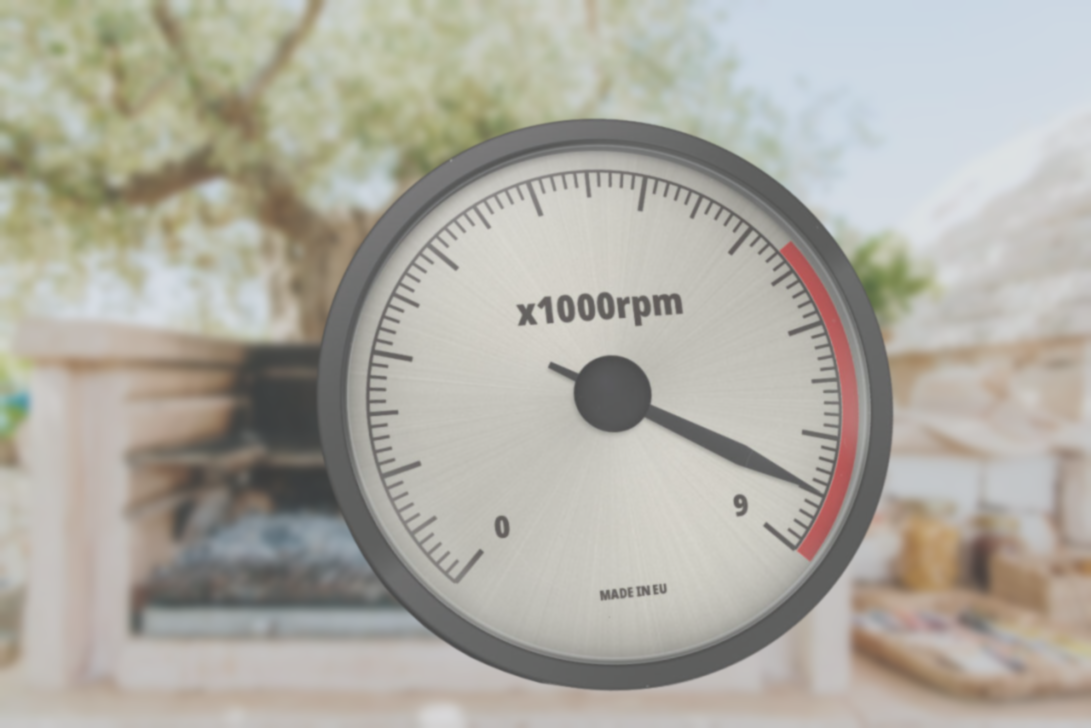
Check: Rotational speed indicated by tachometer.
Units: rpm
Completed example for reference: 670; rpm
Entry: 8500; rpm
